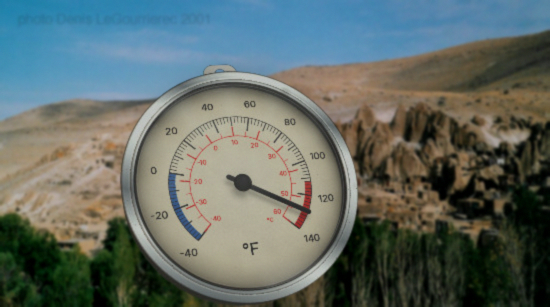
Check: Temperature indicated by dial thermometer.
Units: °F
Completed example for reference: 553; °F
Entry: 130; °F
